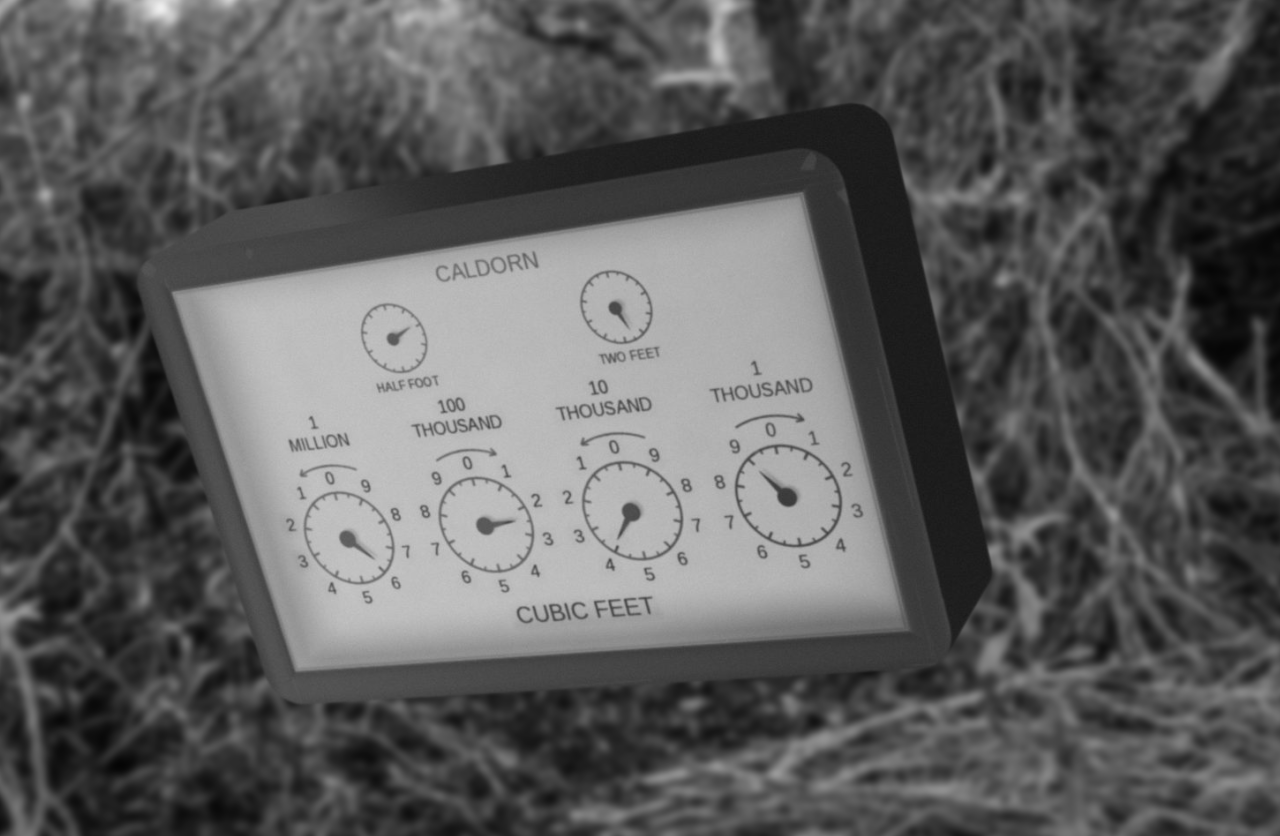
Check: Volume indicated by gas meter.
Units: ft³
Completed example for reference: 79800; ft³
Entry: 623900; ft³
